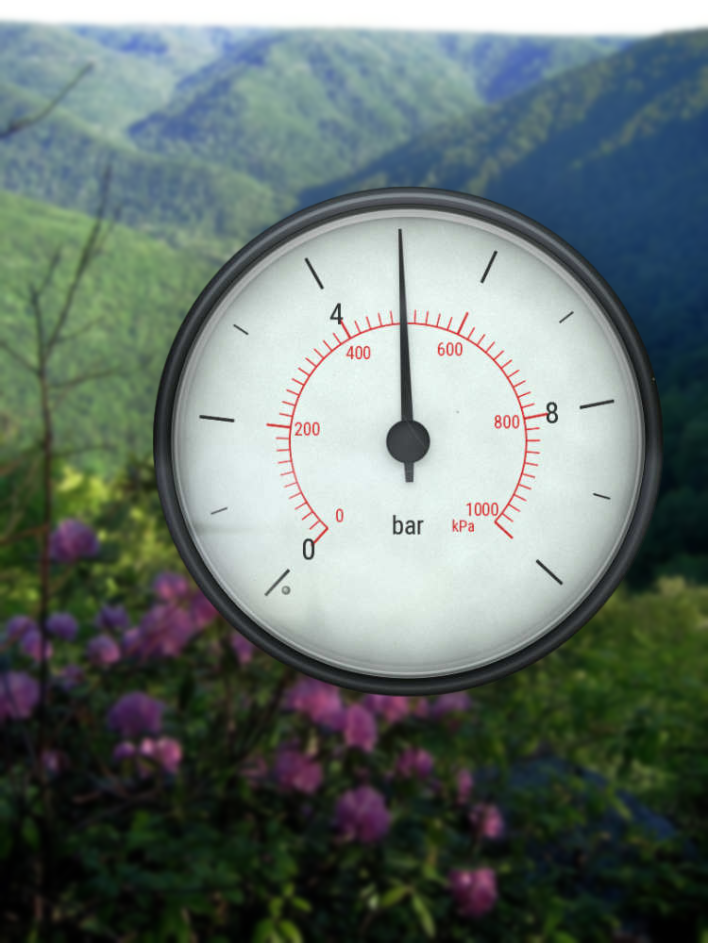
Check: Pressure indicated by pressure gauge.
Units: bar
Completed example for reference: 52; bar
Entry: 5; bar
